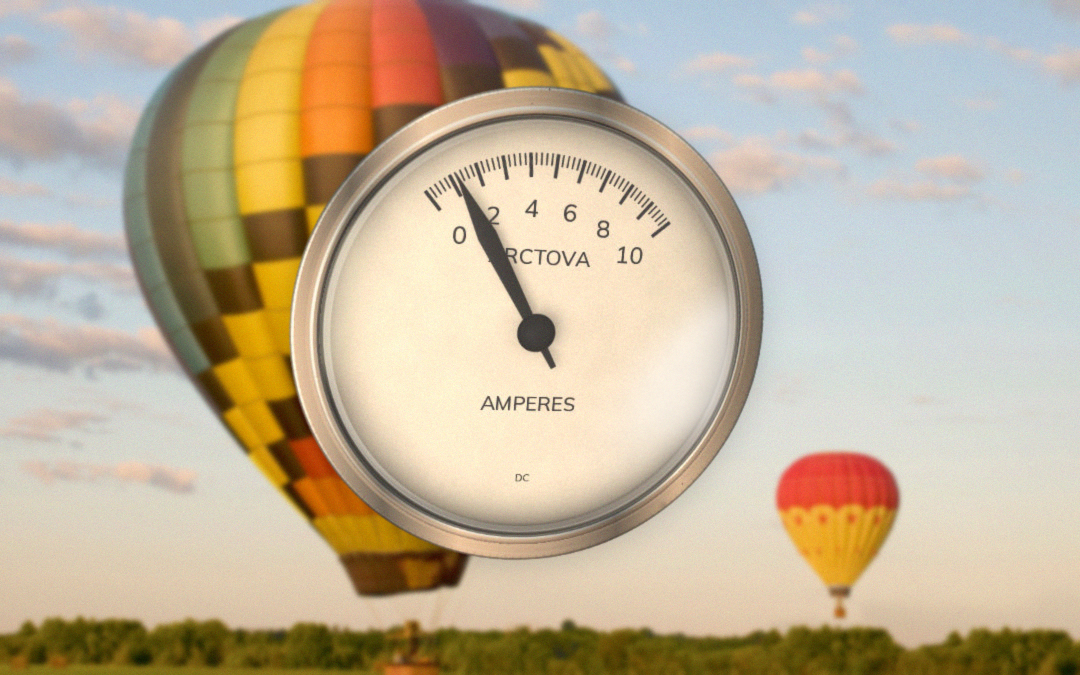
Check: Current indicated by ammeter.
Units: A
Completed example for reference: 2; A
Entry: 1.2; A
